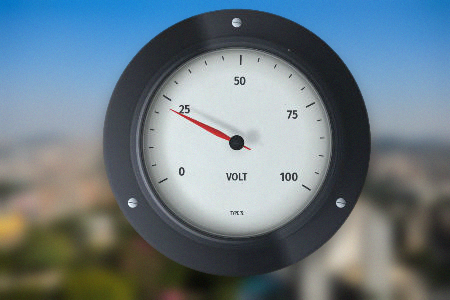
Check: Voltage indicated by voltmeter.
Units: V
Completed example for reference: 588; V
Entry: 22.5; V
